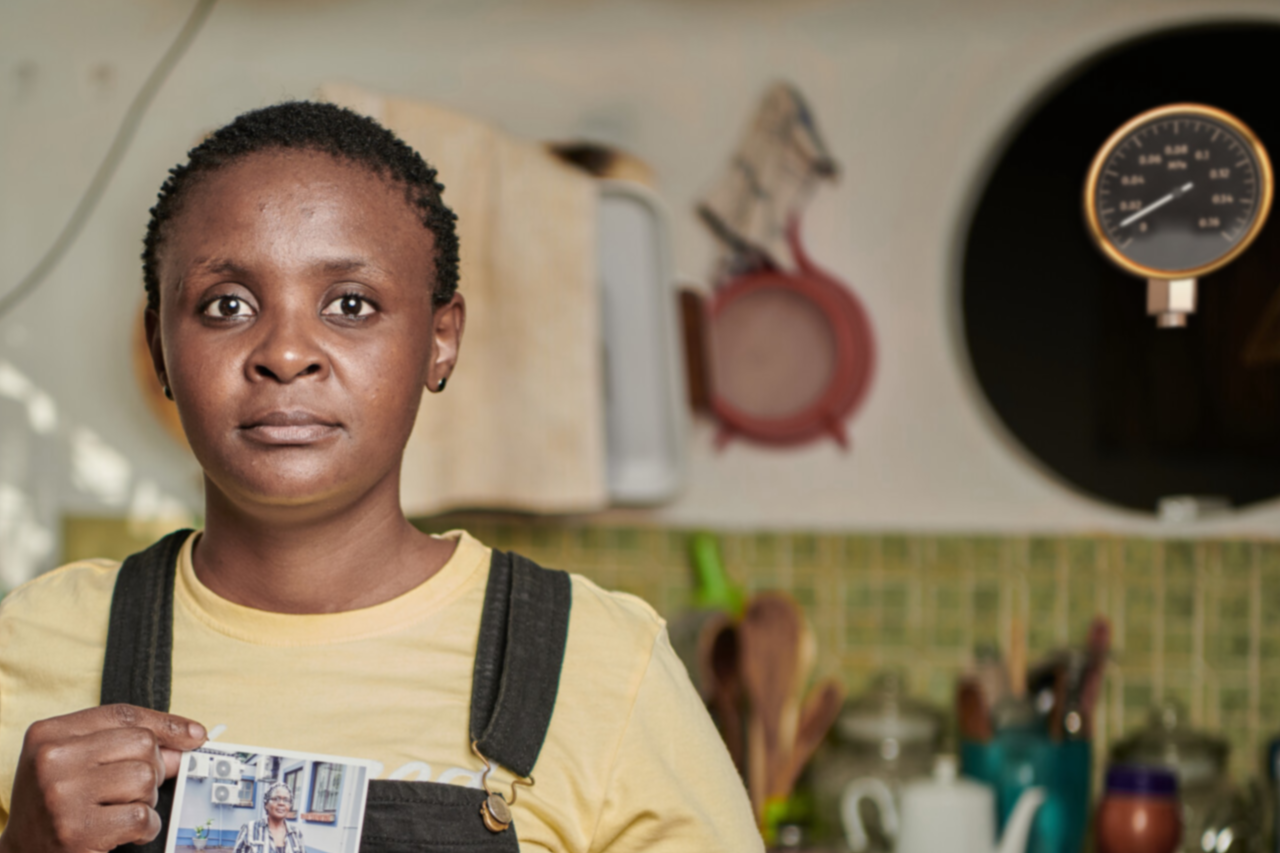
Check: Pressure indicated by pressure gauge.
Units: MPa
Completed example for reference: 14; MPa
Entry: 0.01; MPa
